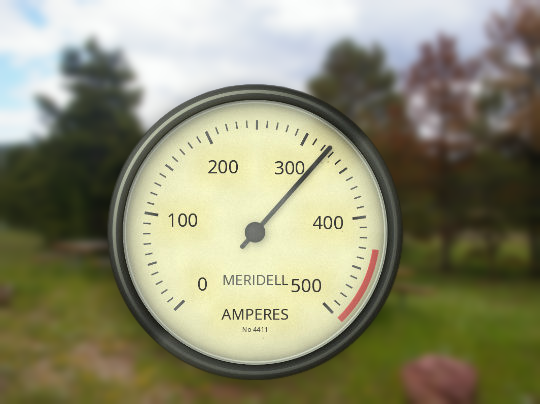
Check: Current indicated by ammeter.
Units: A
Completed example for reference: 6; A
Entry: 325; A
